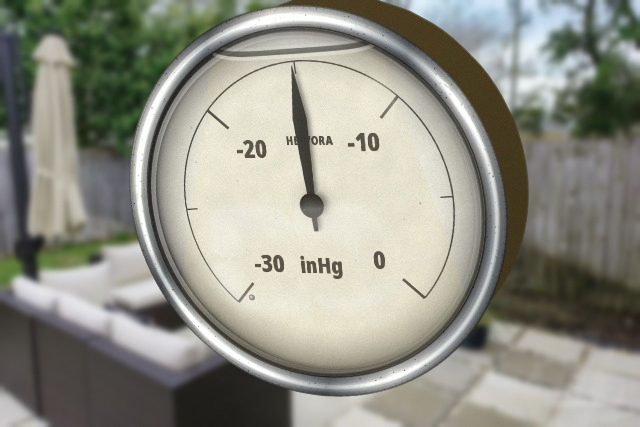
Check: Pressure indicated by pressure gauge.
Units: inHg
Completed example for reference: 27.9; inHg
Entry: -15; inHg
